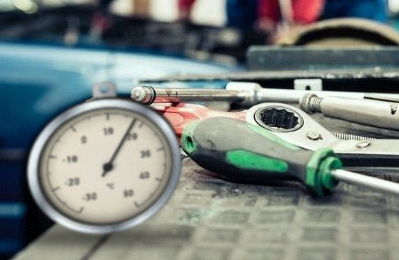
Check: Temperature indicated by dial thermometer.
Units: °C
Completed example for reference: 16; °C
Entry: 17.5; °C
